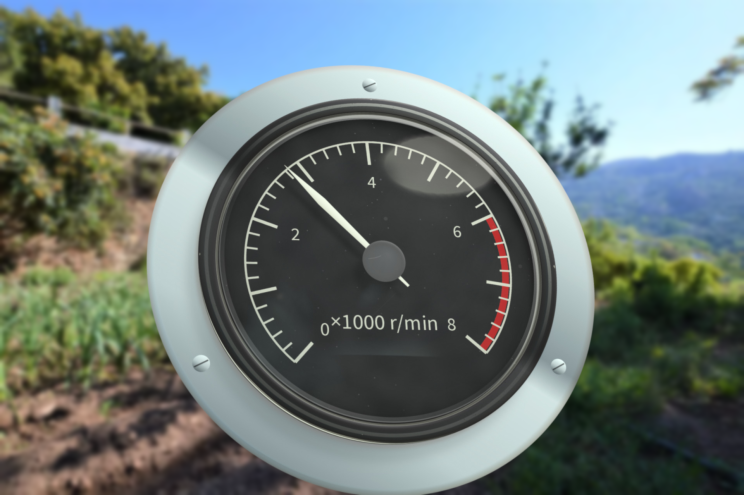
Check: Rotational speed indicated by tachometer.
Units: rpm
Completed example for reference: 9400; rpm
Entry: 2800; rpm
